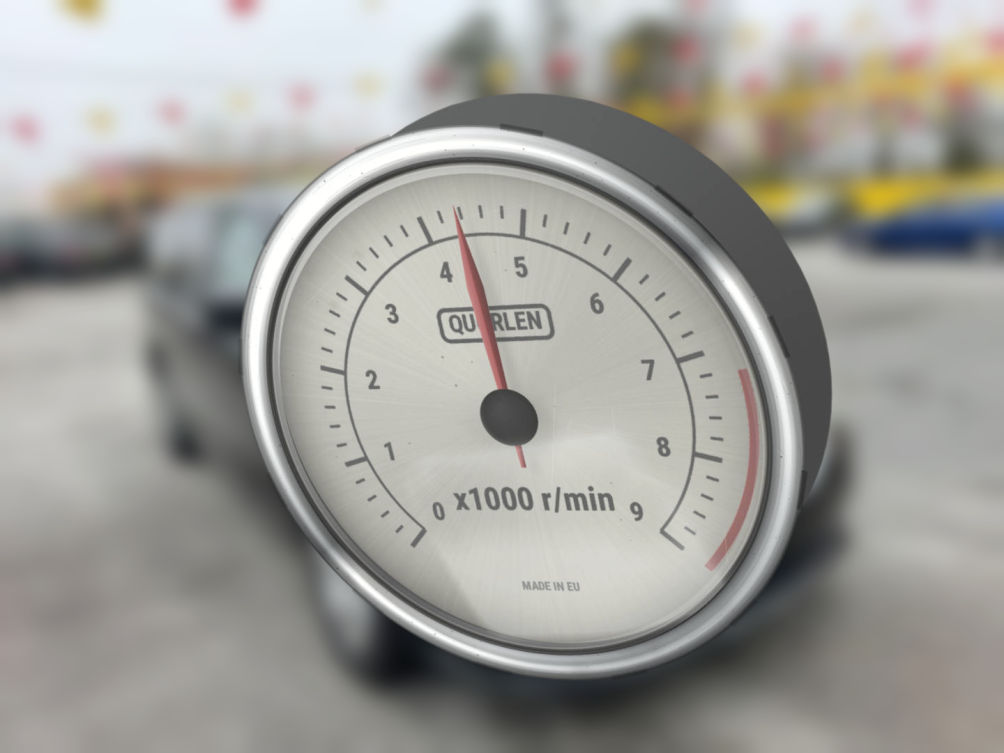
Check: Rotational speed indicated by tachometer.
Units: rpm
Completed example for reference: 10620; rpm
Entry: 4400; rpm
